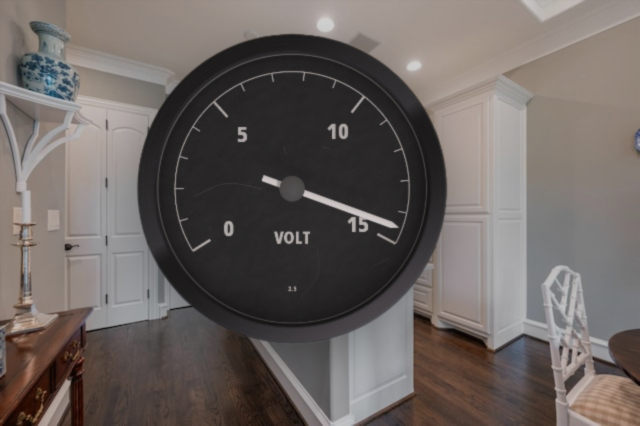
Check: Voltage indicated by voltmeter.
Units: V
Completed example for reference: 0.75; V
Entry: 14.5; V
